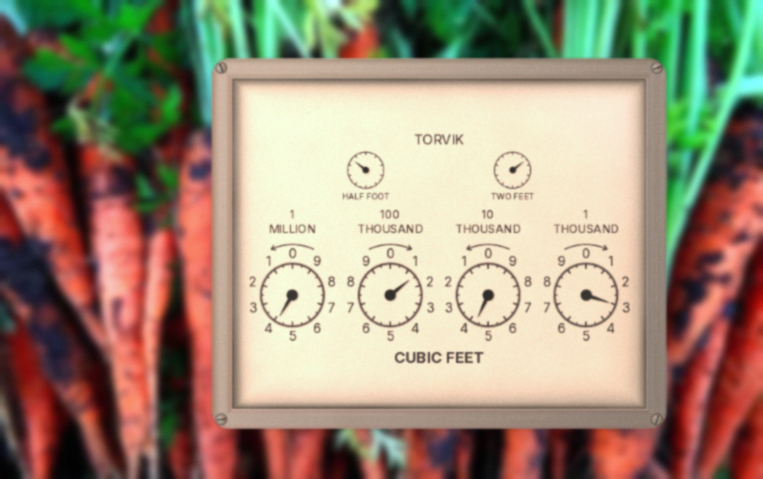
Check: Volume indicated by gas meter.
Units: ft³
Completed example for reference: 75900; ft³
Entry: 414300; ft³
